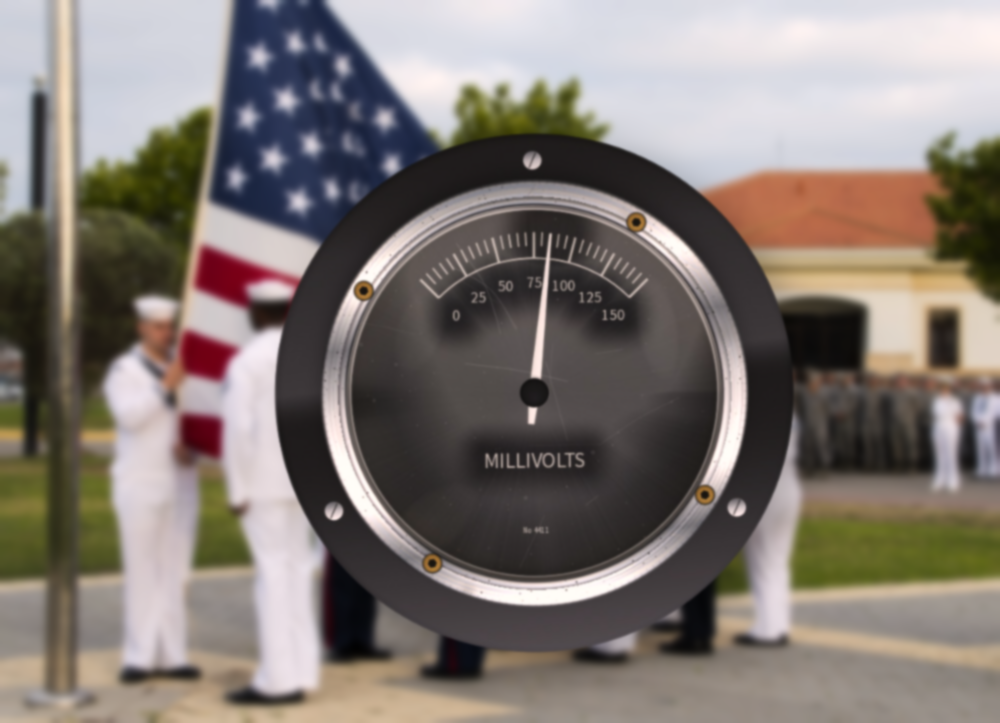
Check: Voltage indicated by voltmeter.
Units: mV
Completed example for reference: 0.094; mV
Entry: 85; mV
